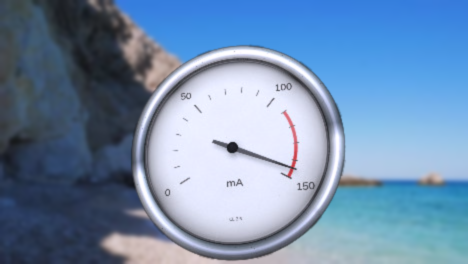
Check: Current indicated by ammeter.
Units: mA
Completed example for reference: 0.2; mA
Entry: 145; mA
